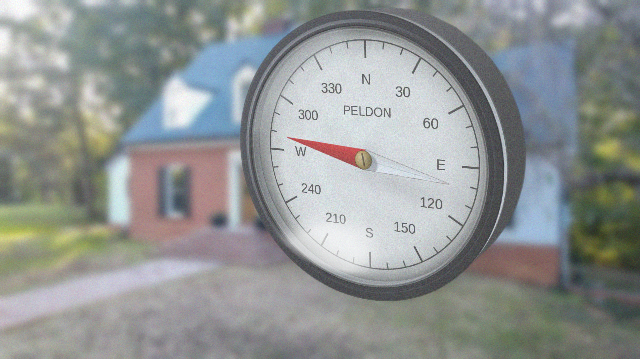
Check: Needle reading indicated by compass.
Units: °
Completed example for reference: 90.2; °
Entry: 280; °
